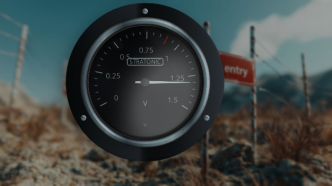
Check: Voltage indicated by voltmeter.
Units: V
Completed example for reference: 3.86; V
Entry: 1.3; V
